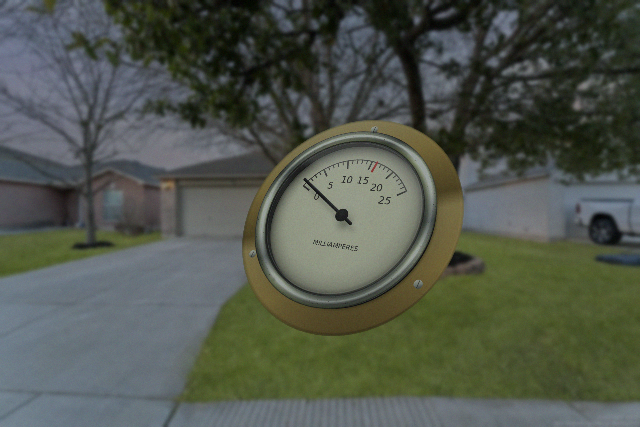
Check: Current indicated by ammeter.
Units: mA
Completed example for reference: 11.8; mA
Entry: 1; mA
